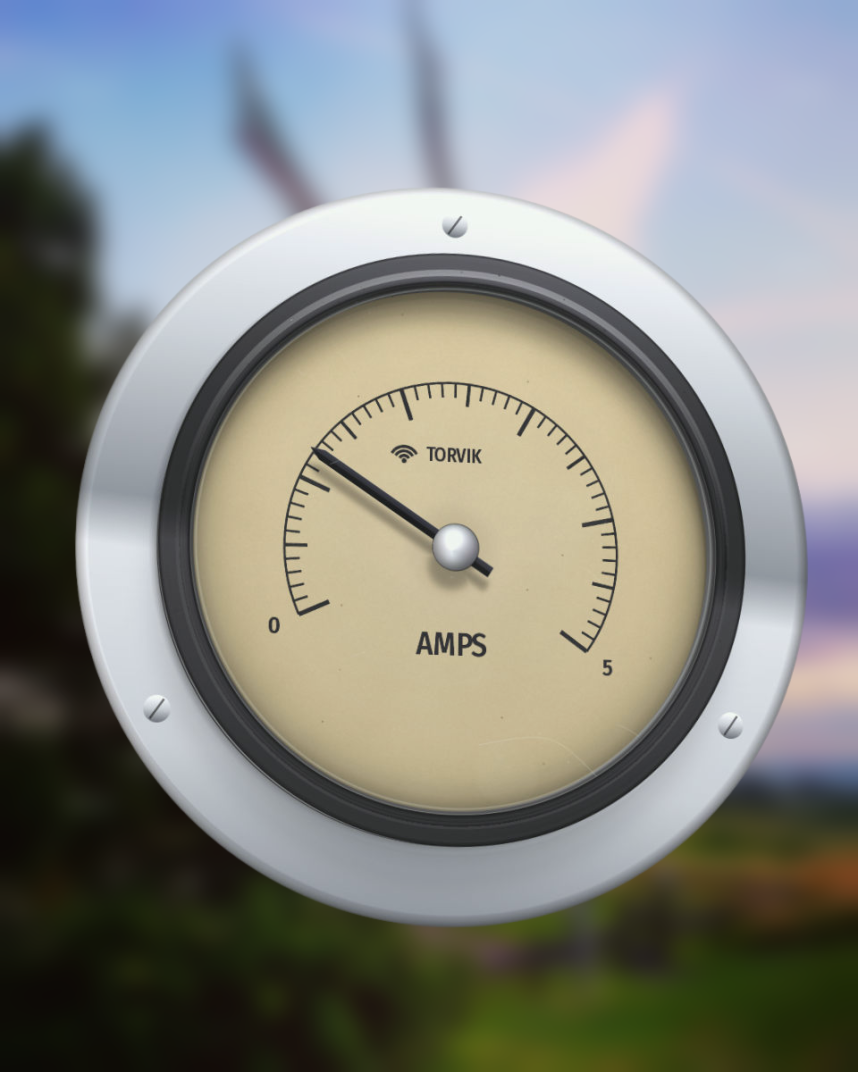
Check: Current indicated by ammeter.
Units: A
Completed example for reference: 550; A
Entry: 1.2; A
